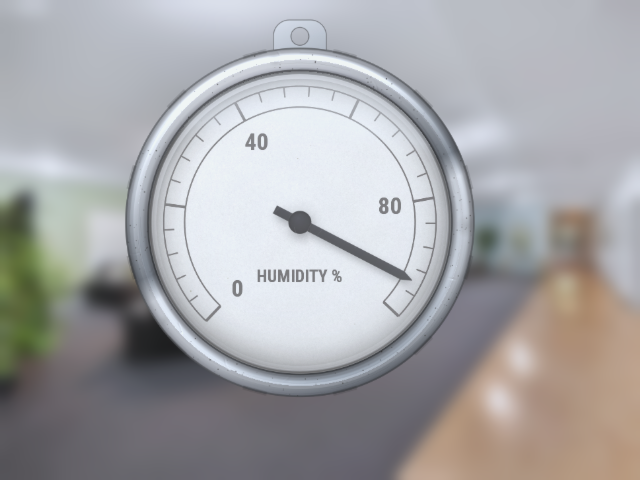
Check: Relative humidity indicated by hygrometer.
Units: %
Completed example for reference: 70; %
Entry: 94; %
